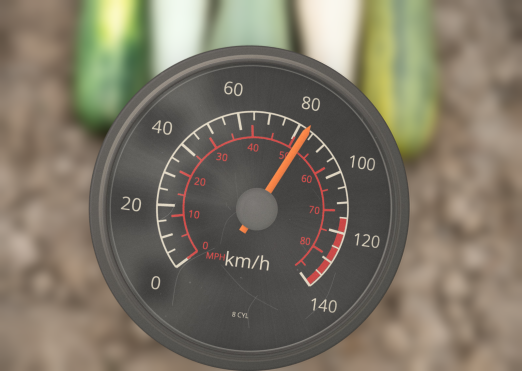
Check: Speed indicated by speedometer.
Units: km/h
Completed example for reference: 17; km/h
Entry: 82.5; km/h
